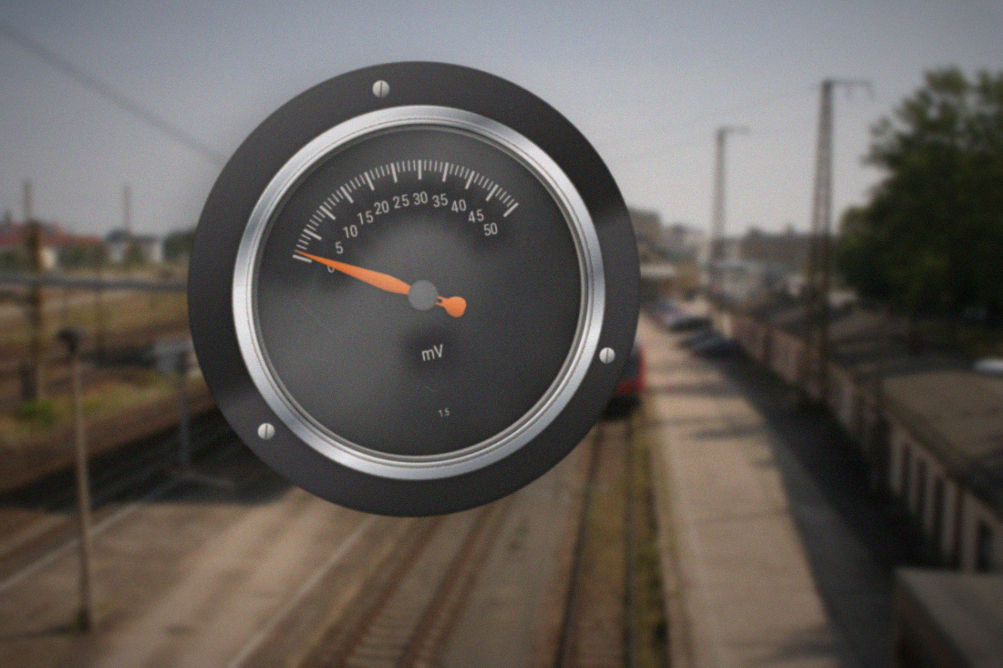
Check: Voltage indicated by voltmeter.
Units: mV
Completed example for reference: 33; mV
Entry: 1; mV
